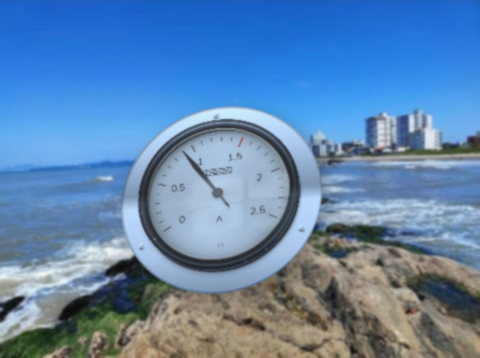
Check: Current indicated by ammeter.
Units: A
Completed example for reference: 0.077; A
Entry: 0.9; A
